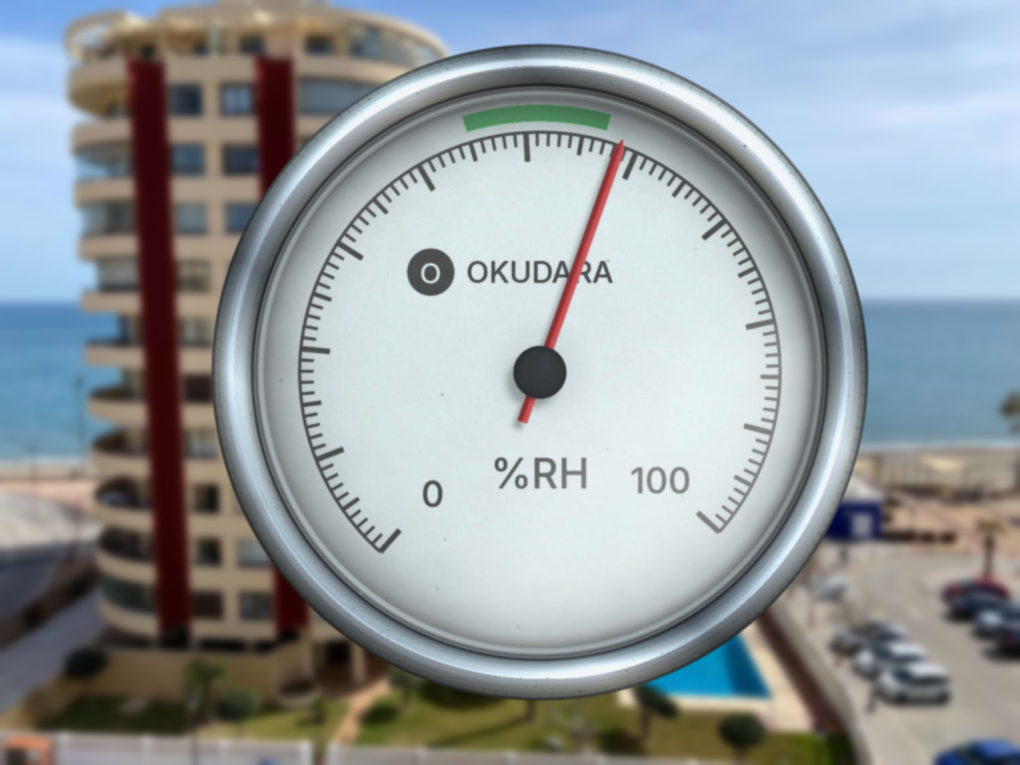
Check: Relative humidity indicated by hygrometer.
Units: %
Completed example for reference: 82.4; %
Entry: 58.5; %
